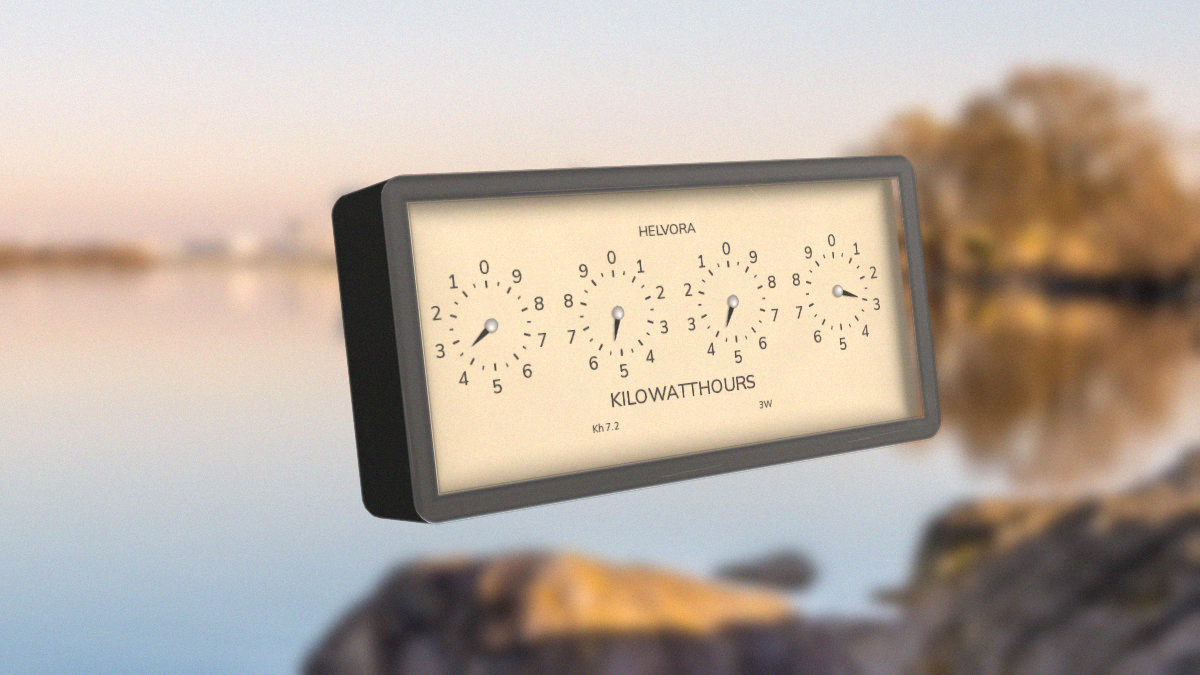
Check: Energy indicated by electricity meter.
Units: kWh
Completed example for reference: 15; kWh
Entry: 3543; kWh
